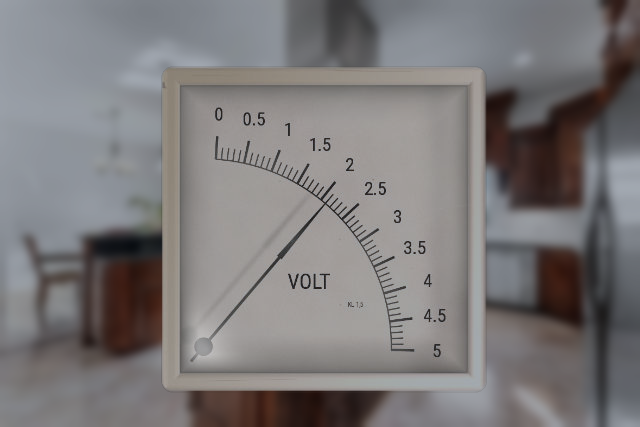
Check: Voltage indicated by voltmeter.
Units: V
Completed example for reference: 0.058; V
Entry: 2.1; V
